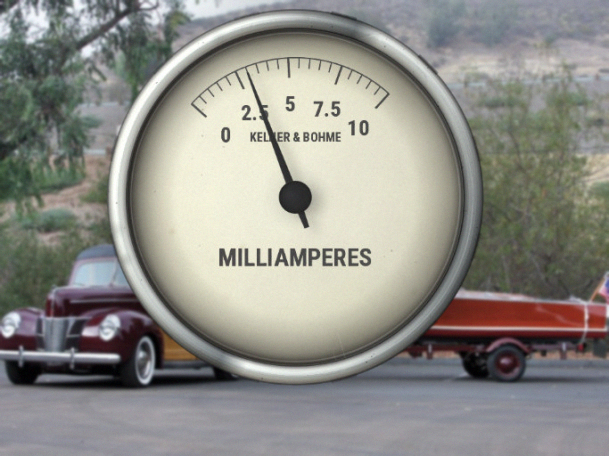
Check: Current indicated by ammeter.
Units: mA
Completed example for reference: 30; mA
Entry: 3; mA
